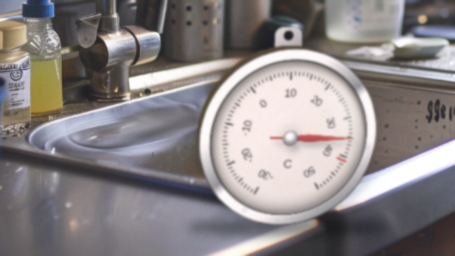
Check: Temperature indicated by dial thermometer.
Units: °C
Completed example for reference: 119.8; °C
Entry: 35; °C
